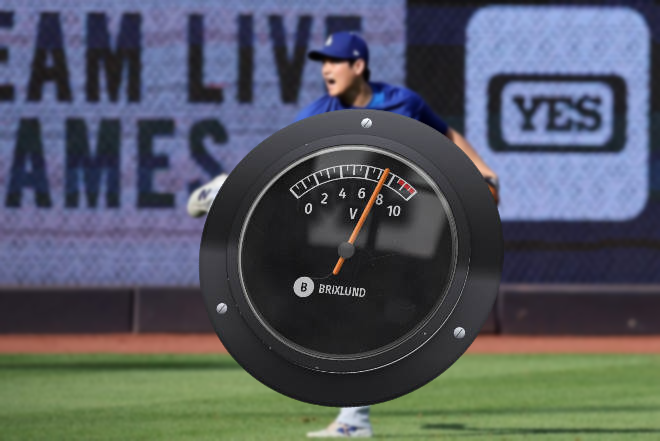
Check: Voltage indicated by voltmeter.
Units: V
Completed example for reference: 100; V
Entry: 7.5; V
